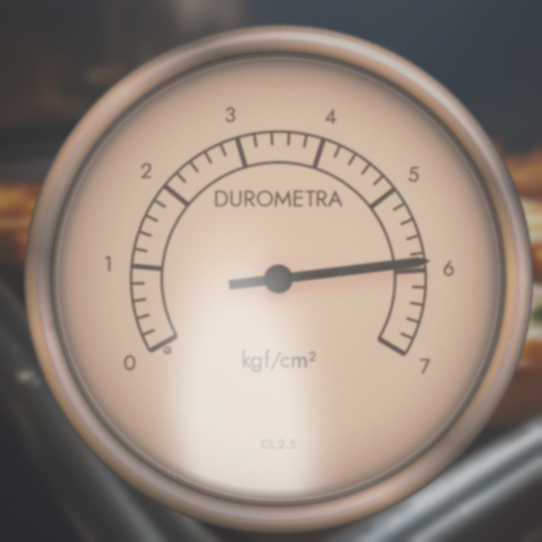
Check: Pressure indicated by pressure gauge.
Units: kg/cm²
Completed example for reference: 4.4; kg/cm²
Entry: 5.9; kg/cm²
